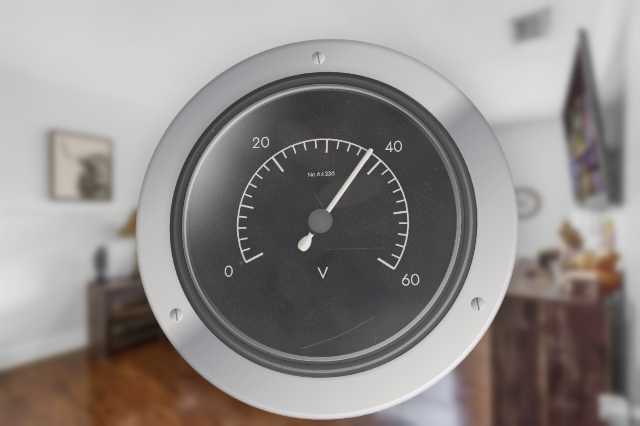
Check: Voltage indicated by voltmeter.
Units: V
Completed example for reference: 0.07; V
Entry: 38; V
